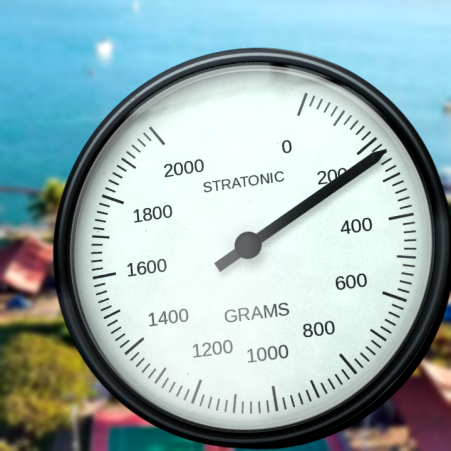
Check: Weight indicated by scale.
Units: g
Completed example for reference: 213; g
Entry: 240; g
